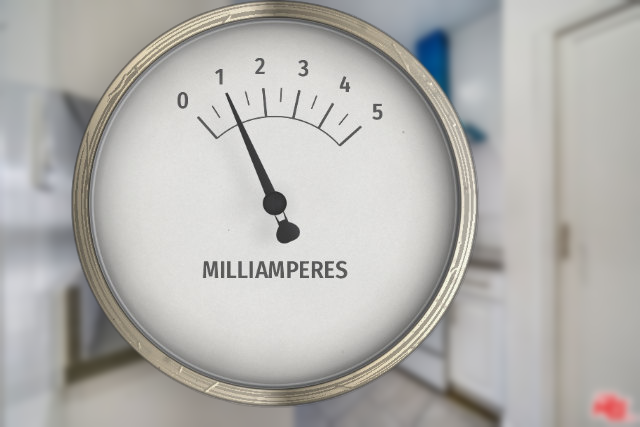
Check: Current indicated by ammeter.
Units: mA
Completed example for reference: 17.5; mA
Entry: 1; mA
